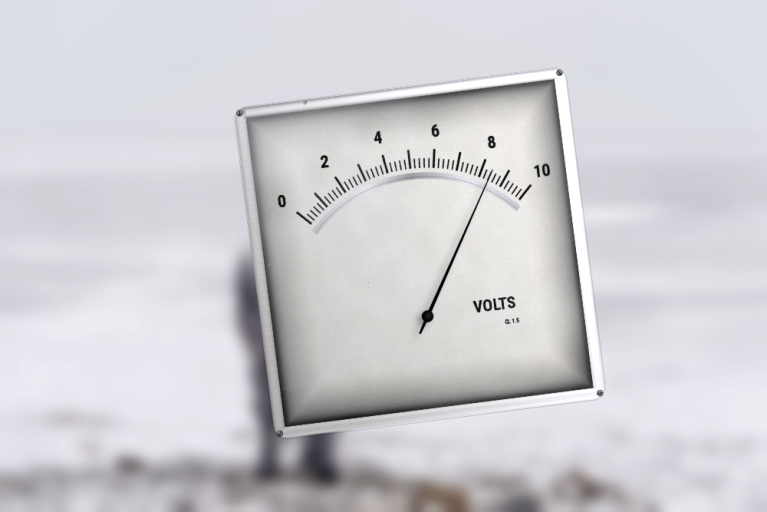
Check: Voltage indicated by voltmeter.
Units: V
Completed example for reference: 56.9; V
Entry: 8.4; V
